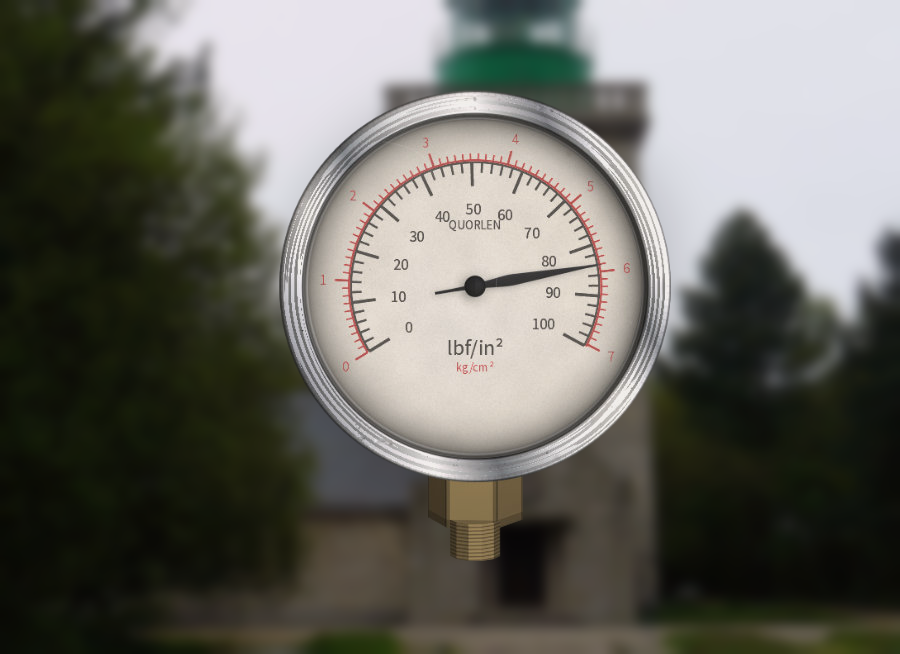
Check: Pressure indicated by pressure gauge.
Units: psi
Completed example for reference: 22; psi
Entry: 84; psi
